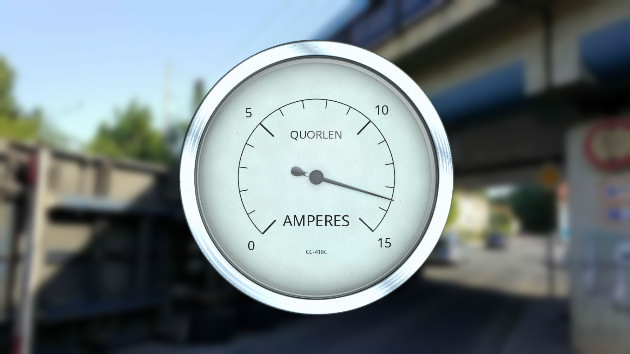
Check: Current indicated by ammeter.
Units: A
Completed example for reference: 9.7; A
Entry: 13.5; A
